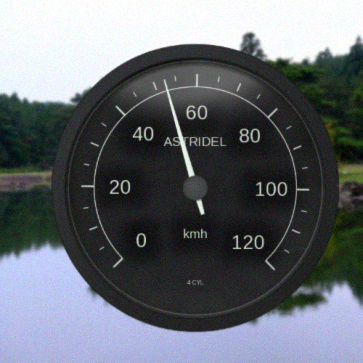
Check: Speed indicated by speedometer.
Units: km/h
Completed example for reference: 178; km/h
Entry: 52.5; km/h
